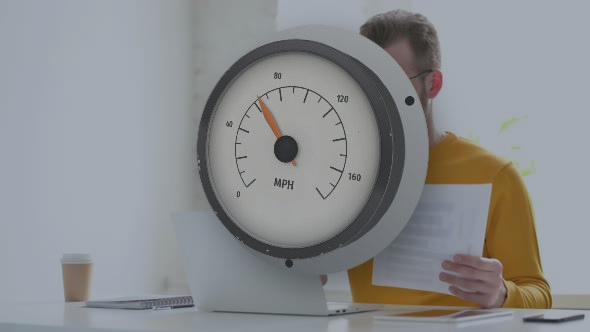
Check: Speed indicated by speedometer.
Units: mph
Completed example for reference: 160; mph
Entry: 65; mph
